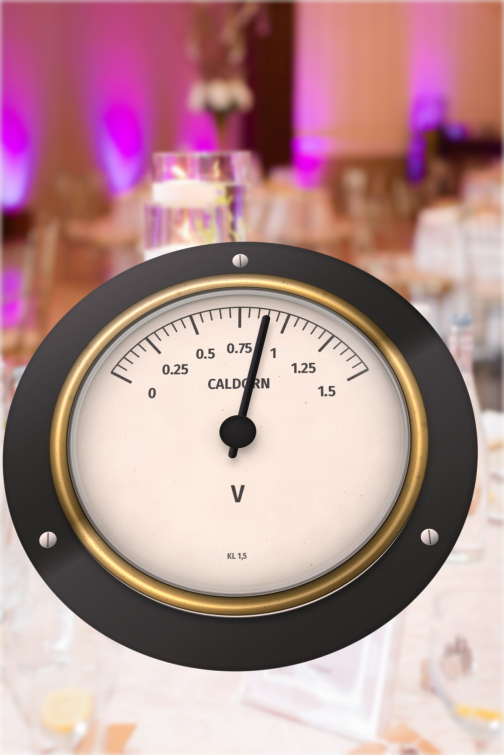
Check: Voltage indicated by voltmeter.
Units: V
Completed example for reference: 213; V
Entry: 0.9; V
